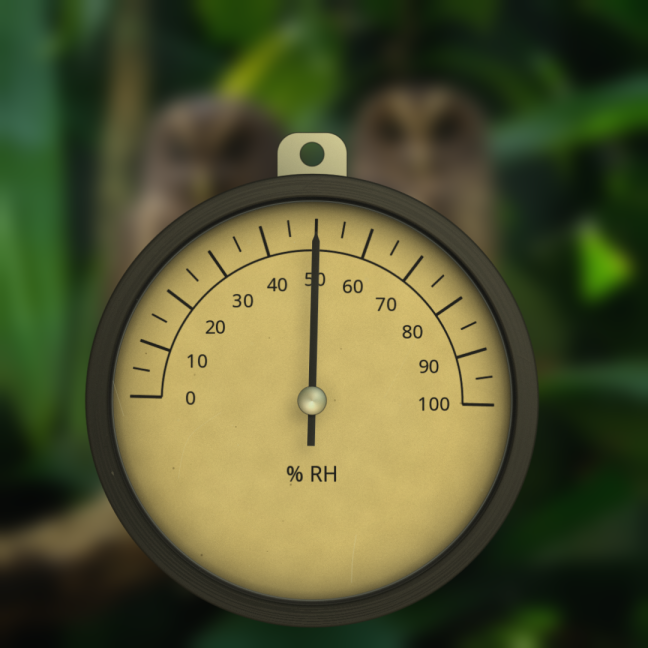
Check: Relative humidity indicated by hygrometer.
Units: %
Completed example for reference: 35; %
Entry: 50; %
